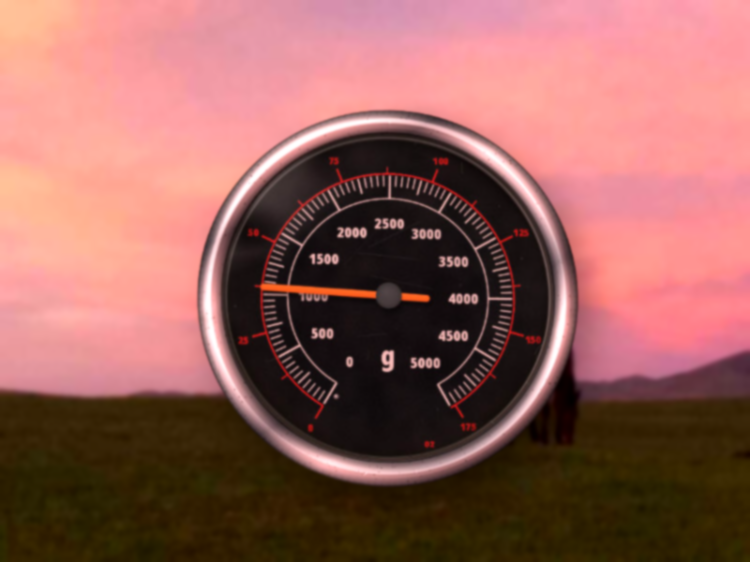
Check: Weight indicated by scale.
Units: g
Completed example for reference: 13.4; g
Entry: 1050; g
